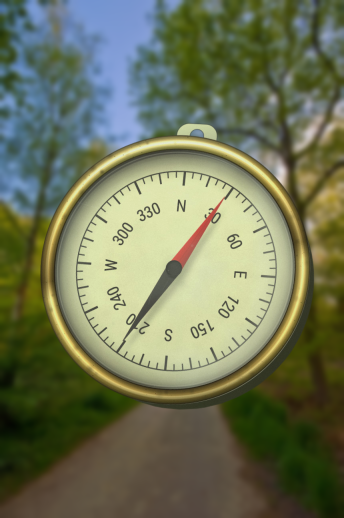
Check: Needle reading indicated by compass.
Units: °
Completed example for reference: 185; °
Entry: 30; °
